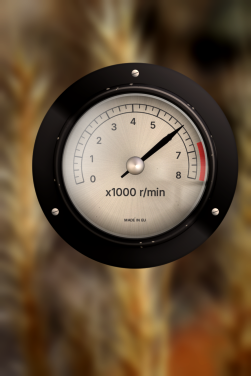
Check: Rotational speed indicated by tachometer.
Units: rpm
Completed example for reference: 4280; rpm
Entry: 6000; rpm
